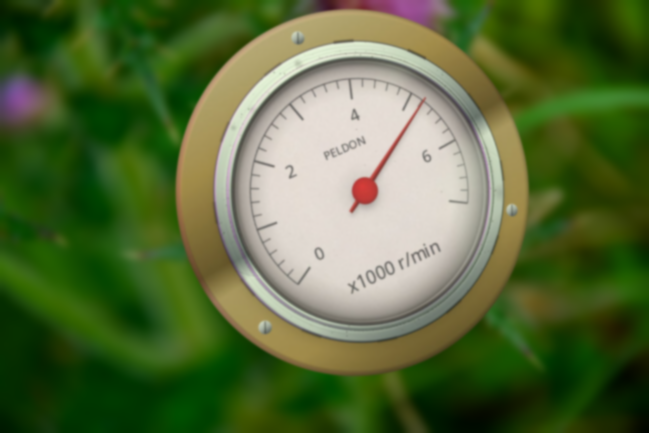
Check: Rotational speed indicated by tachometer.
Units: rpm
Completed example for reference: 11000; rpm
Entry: 5200; rpm
